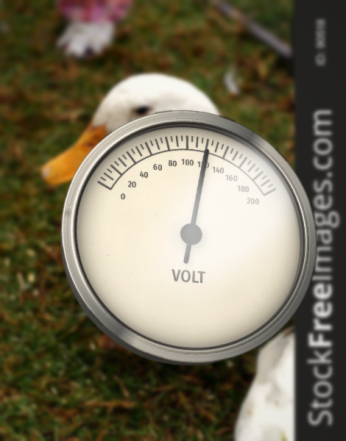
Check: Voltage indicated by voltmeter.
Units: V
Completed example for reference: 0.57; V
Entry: 120; V
